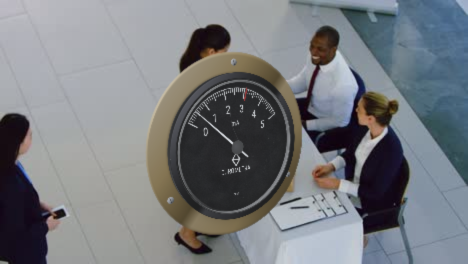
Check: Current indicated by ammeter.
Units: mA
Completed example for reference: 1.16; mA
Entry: 0.5; mA
